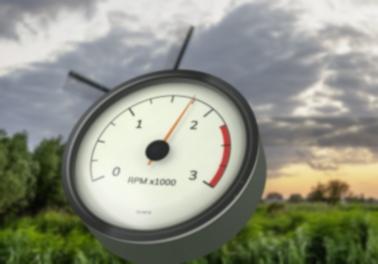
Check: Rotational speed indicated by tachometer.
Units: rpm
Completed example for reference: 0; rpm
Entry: 1750; rpm
